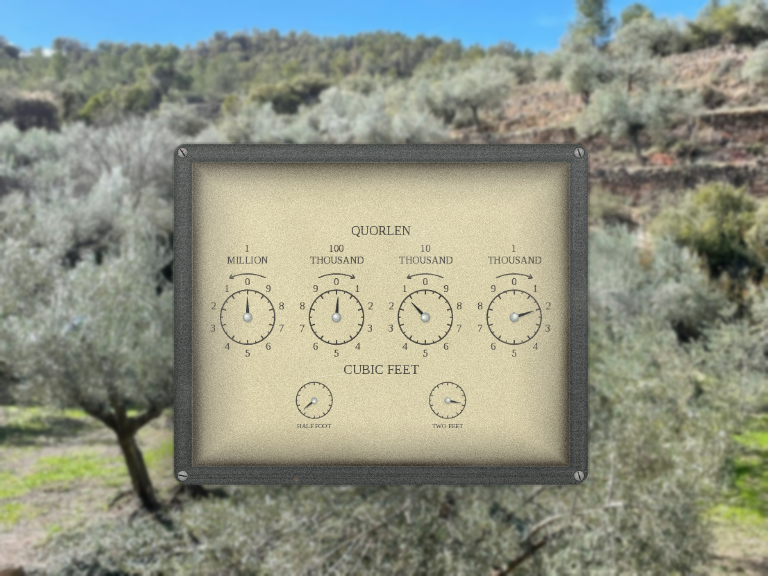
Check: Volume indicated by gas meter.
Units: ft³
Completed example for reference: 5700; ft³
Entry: 1200; ft³
